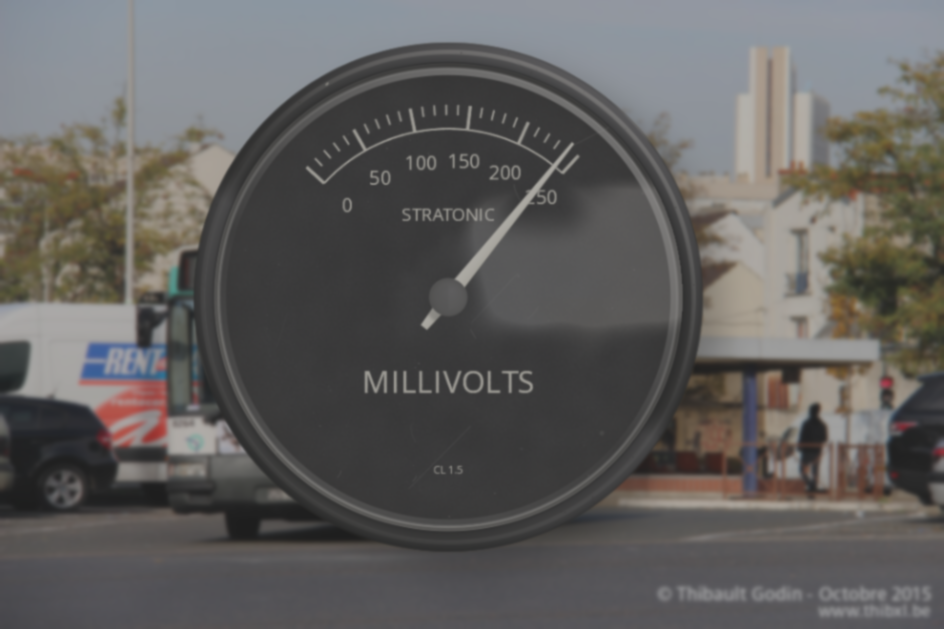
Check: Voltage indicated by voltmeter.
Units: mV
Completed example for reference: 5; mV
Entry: 240; mV
